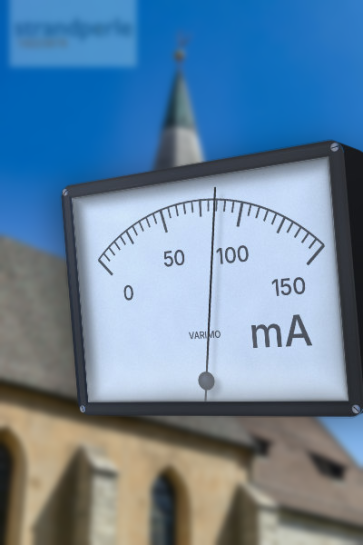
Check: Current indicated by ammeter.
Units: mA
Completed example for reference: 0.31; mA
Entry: 85; mA
